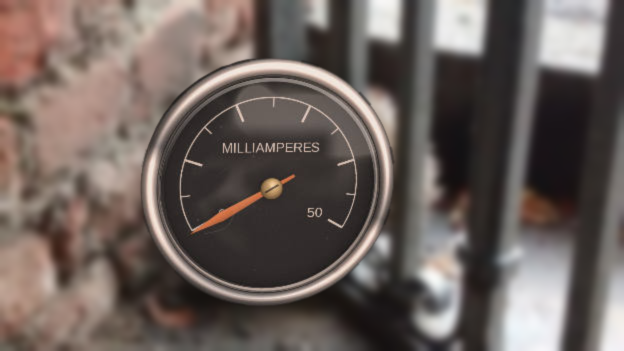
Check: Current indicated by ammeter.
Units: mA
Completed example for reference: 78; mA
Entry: 0; mA
